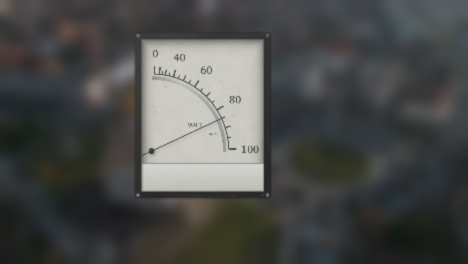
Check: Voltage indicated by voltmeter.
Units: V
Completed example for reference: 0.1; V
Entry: 85; V
